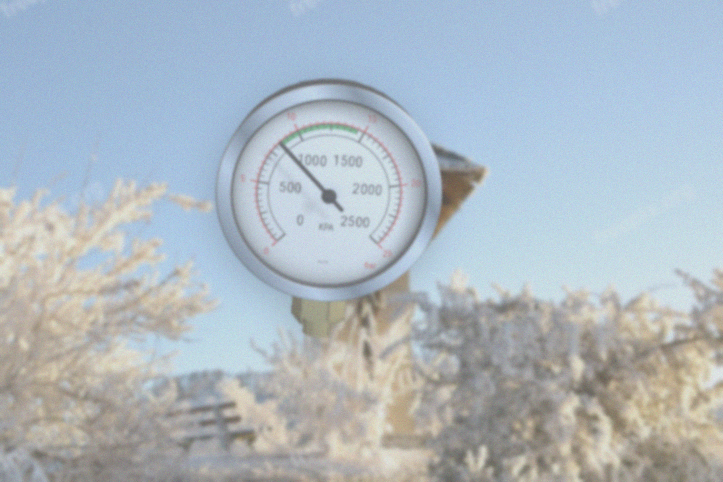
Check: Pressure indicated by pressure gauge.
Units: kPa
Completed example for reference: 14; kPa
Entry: 850; kPa
